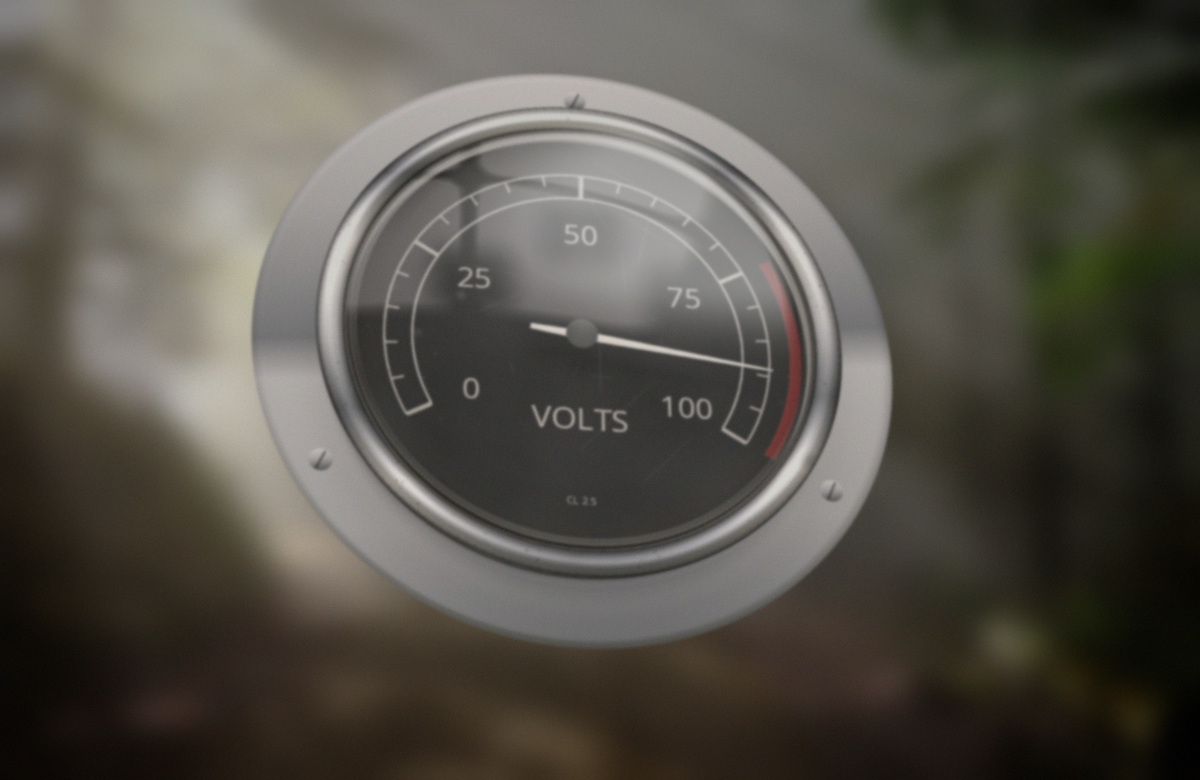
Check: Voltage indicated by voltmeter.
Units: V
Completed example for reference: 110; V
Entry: 90; V
